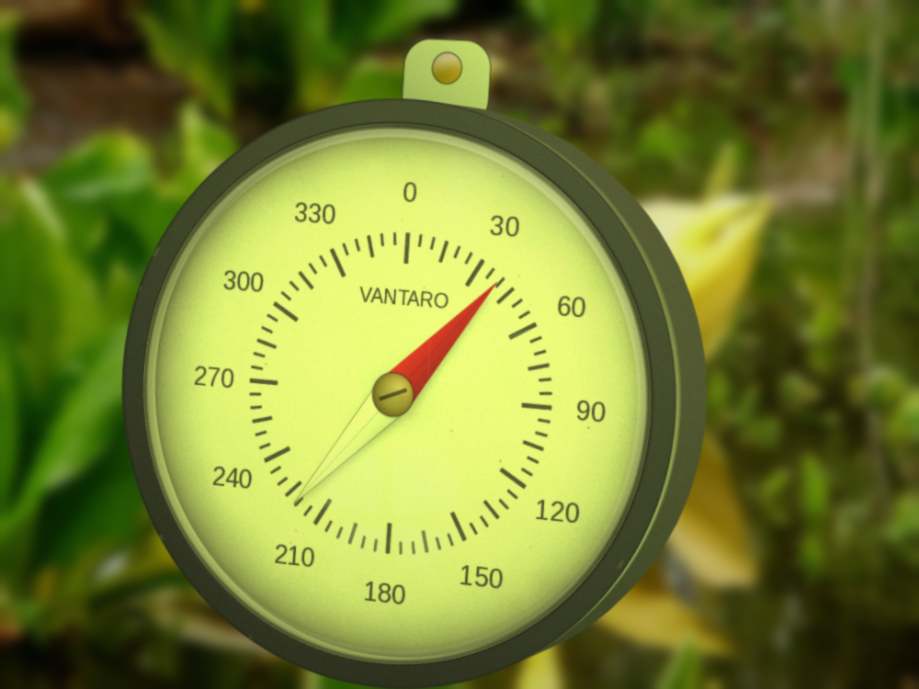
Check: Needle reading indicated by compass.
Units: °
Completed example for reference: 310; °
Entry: 40; °
